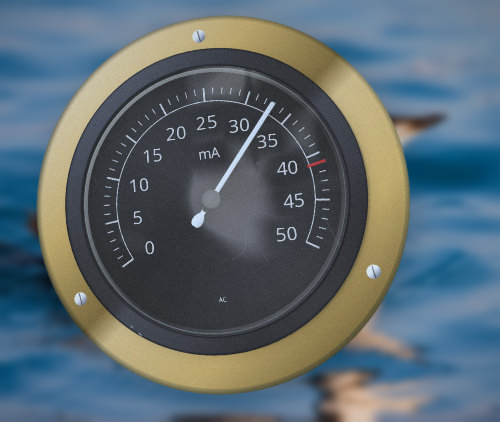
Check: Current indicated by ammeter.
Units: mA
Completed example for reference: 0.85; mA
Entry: 33; mA
